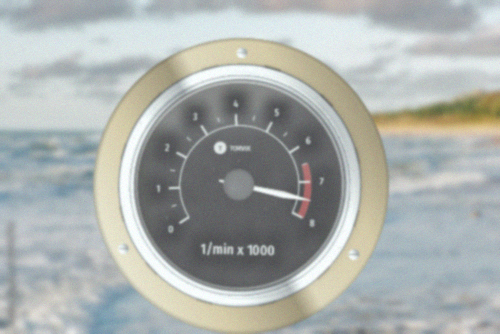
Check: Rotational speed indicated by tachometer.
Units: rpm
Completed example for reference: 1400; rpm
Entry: 7500; rpm
